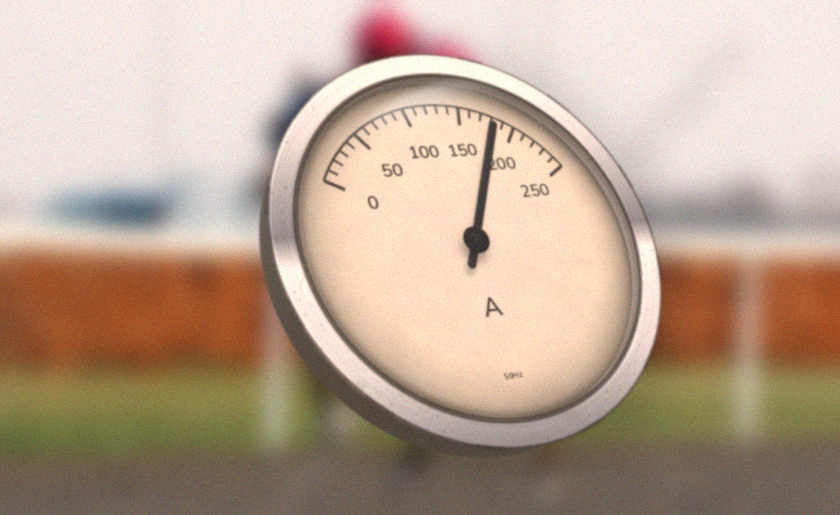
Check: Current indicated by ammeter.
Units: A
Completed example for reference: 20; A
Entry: 180; A
